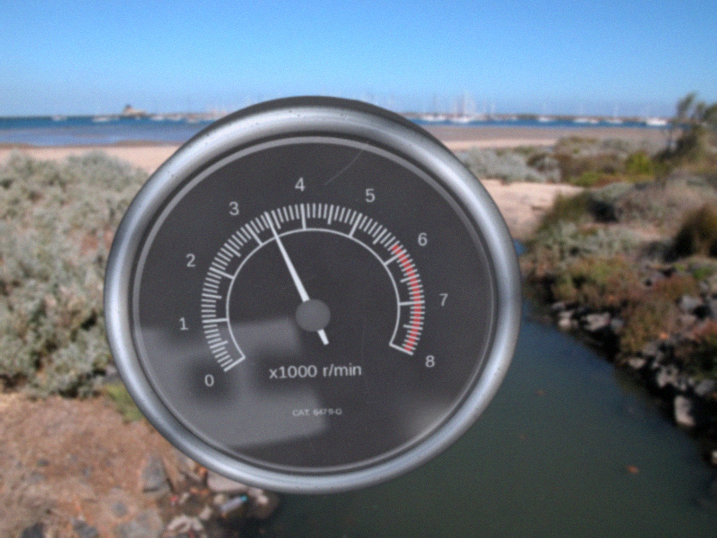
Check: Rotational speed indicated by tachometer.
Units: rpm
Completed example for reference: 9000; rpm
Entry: 3400; rpm
